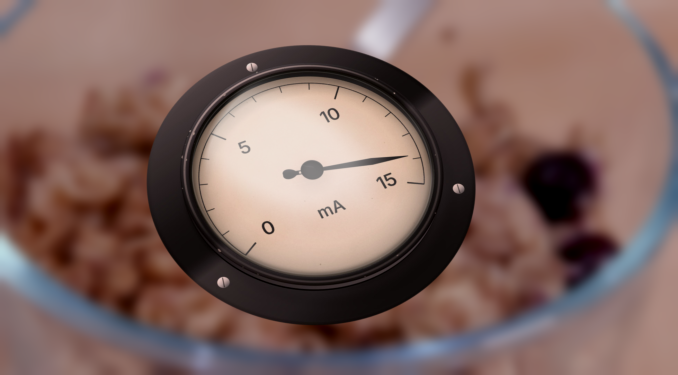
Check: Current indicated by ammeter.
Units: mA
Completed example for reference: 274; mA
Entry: 14; mA
